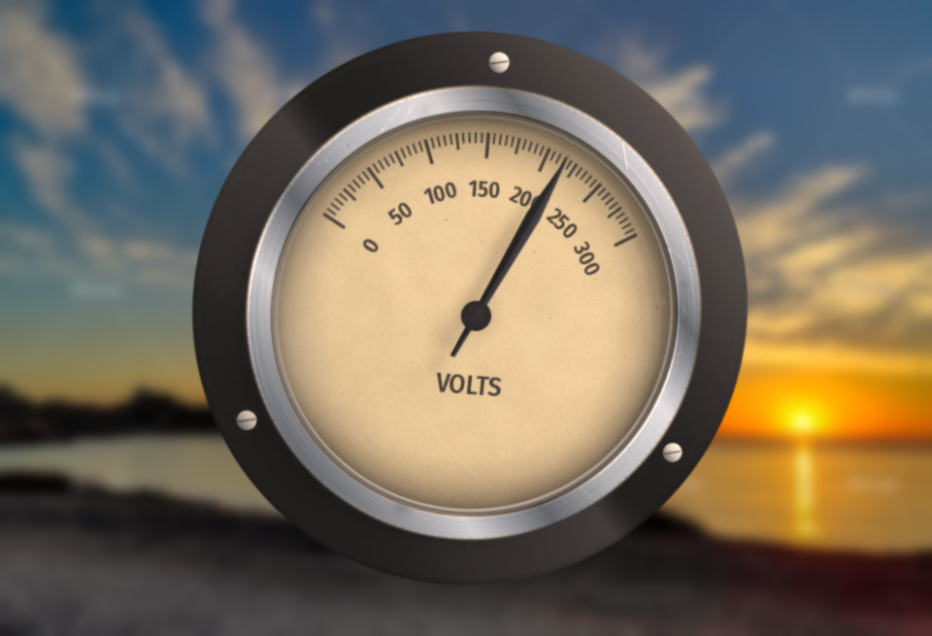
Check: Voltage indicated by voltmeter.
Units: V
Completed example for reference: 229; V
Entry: 215; V
